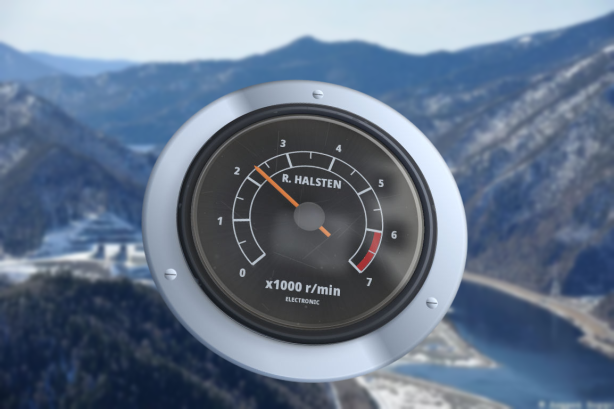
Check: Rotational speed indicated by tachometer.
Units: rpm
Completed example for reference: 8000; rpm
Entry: 2250; rpm
